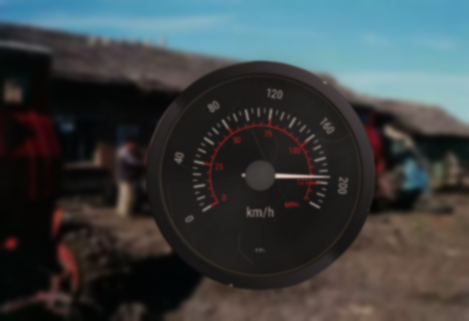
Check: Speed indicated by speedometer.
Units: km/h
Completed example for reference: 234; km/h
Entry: 195; km/h
